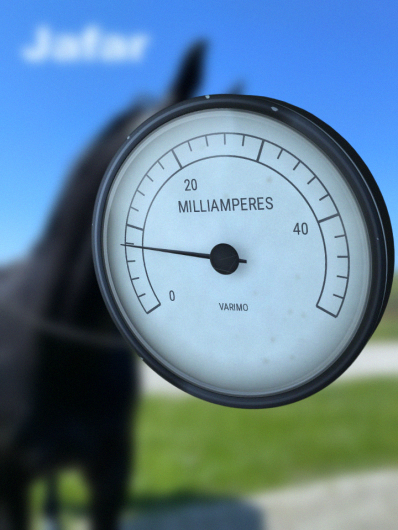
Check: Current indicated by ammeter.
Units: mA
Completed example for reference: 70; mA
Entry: 8; mA
